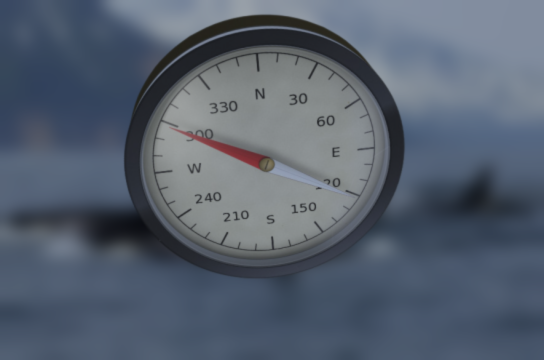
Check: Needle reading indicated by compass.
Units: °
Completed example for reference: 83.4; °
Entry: 300; °
